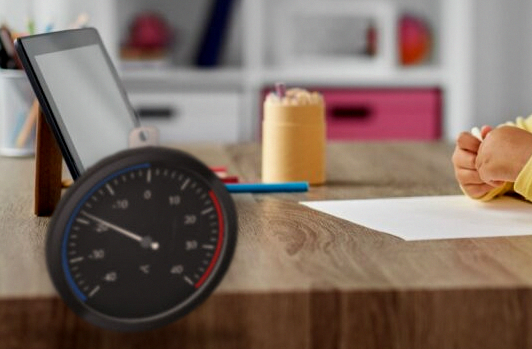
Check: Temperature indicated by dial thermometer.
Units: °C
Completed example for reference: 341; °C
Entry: -18; °C
